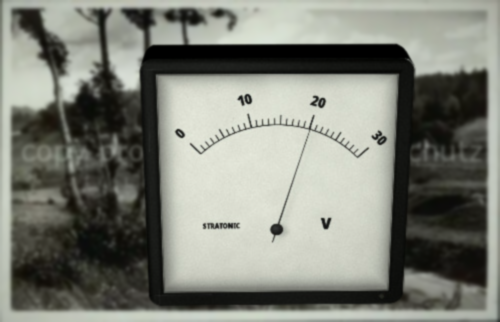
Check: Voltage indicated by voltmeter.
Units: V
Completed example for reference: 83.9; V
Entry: 20; V
